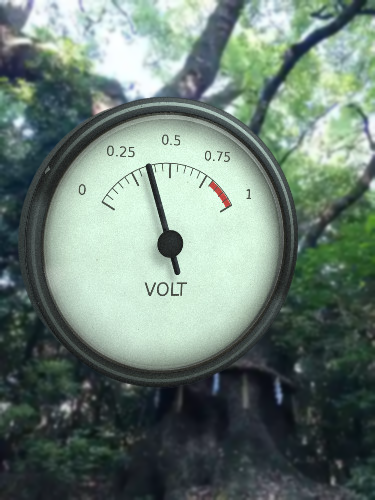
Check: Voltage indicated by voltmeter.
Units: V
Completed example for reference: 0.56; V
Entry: 0.35; V
